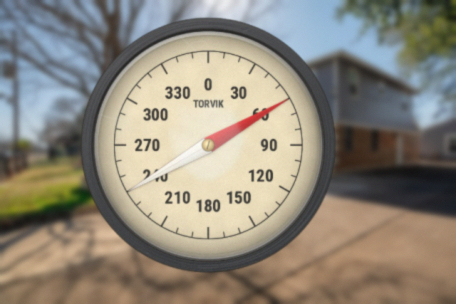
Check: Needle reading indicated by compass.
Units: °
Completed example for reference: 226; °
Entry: 60; °
